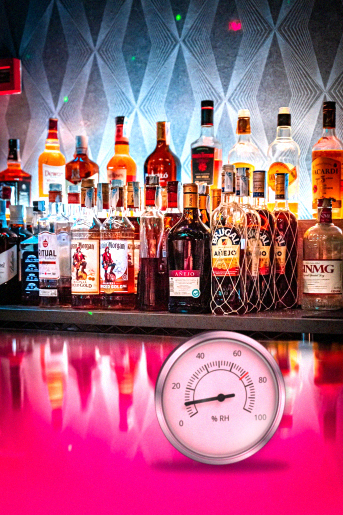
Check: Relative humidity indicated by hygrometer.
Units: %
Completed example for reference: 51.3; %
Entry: 10; %
